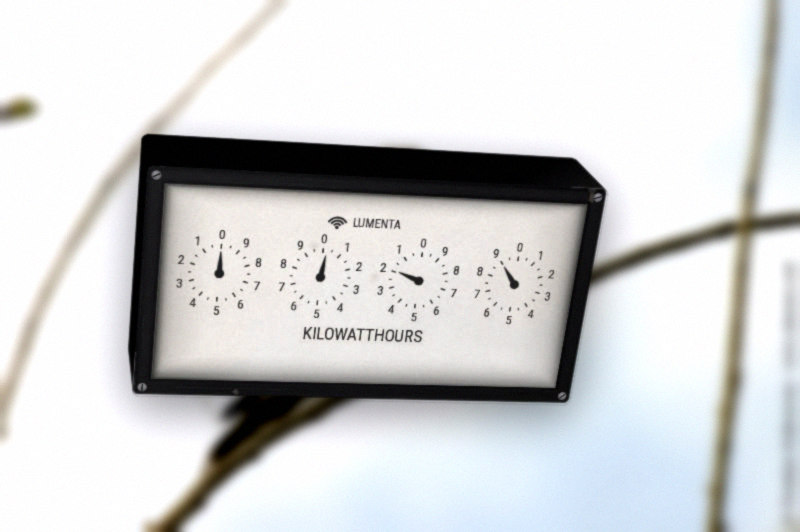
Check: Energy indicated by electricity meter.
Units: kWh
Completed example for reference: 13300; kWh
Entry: 19; kWh
